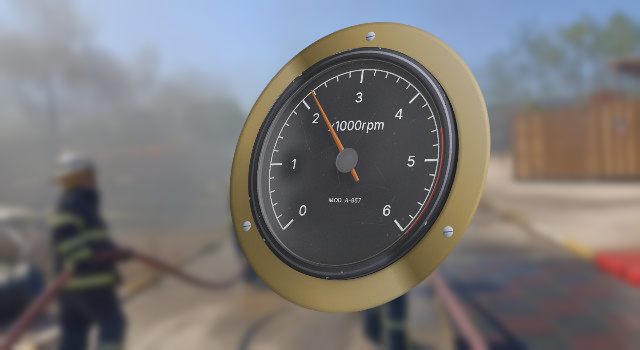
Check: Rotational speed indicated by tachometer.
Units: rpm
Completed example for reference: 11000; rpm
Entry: 2200; rpm
